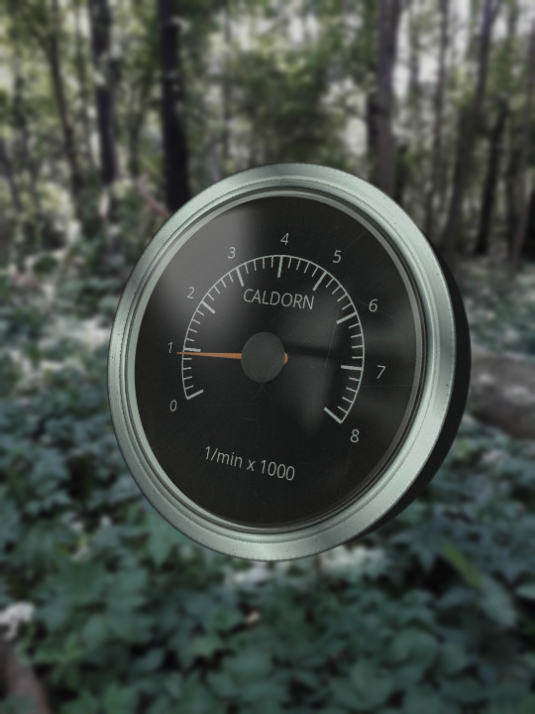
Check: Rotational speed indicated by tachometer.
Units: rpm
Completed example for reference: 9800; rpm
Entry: 900; rpm
